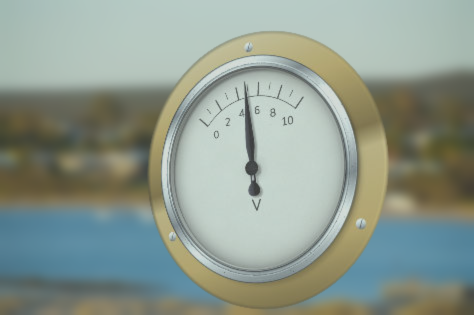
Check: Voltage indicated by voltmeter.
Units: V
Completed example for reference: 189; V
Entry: 5; V
